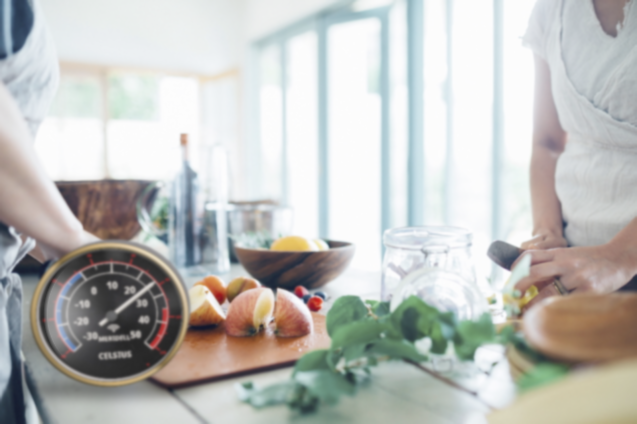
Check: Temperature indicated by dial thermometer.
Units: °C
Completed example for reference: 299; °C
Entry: 25; °C
